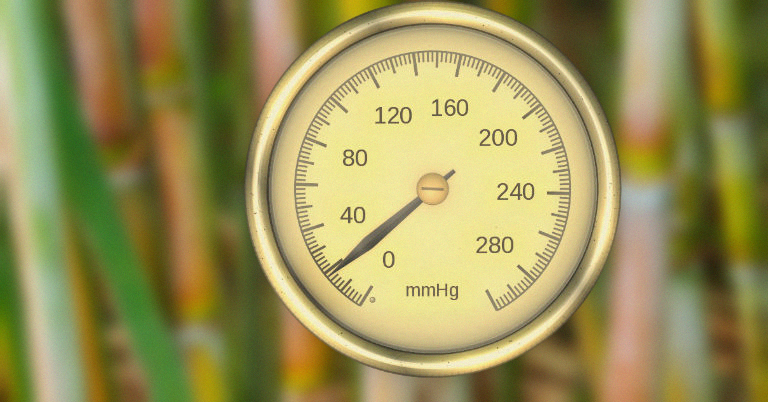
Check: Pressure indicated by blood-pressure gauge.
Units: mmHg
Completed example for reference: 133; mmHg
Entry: 18; mmHg
